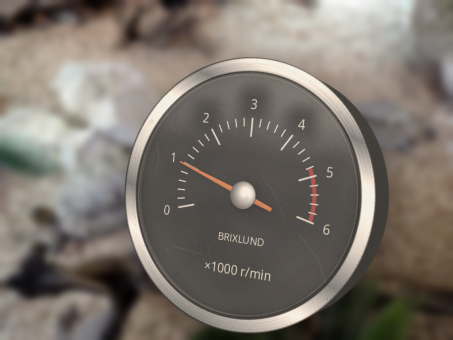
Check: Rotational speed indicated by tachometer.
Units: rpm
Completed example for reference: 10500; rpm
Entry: 1000; rpm
